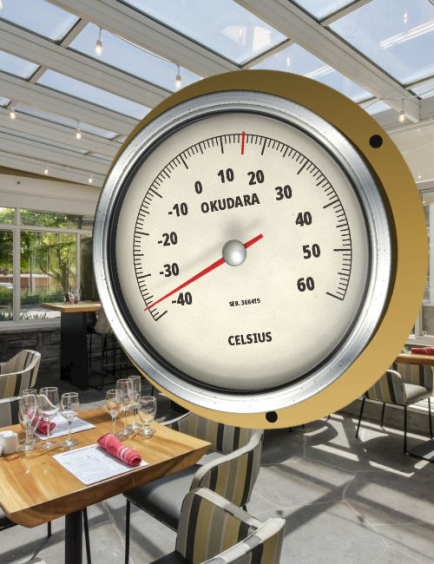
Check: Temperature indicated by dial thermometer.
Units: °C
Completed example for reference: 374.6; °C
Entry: -37; °C
